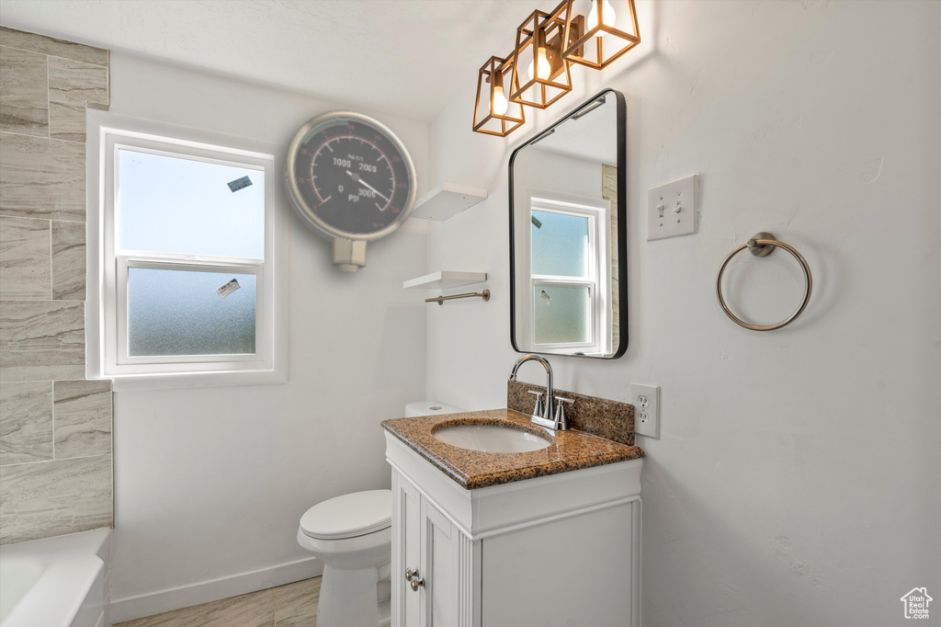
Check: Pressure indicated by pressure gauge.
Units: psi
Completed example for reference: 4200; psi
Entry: 2800; psi
